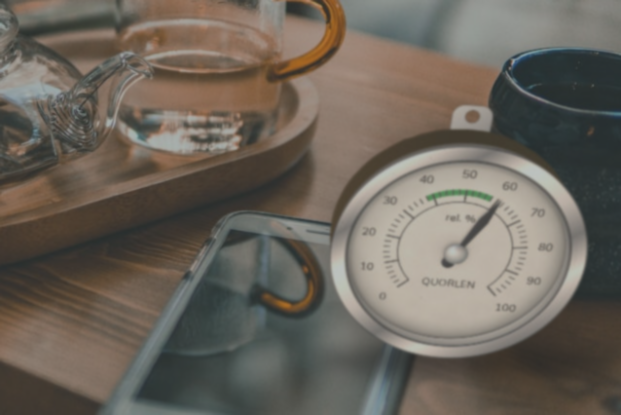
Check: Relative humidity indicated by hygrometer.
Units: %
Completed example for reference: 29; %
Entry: 60; %
